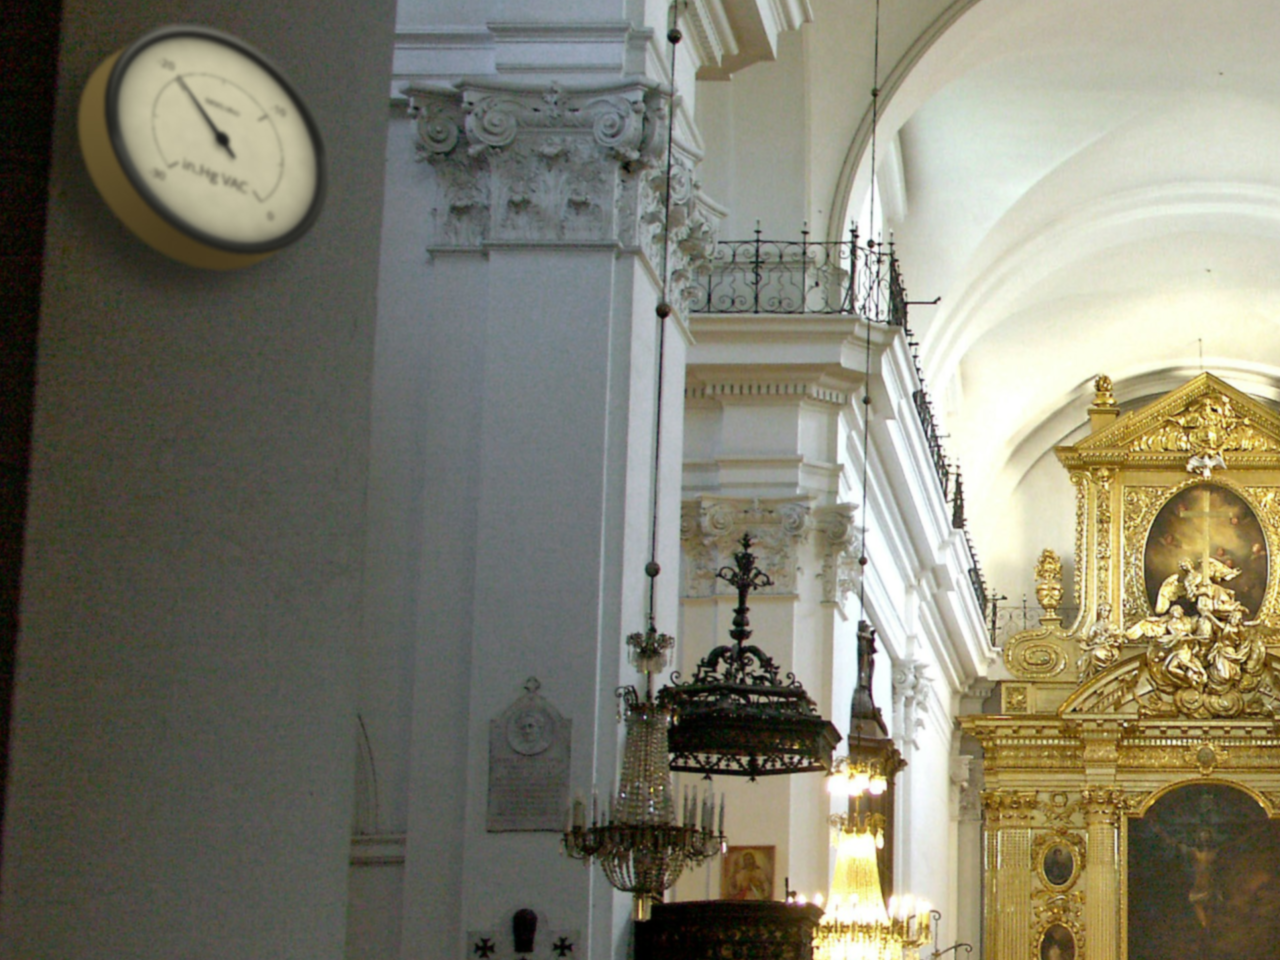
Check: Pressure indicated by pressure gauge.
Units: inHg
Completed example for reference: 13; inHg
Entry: -20; inHg
